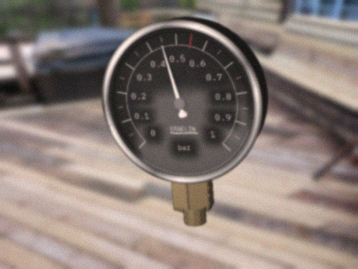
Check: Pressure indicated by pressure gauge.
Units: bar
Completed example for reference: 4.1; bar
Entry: 0.45; bar
